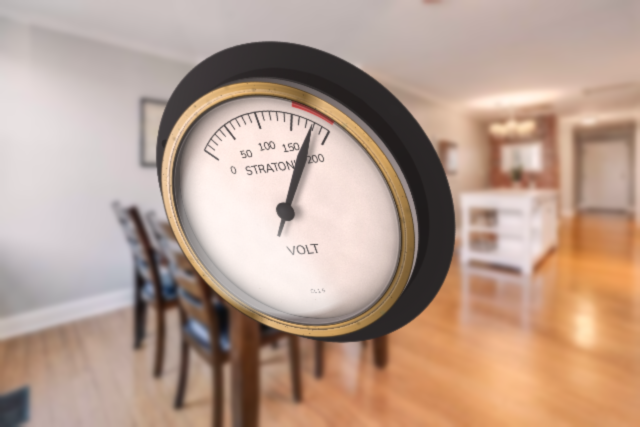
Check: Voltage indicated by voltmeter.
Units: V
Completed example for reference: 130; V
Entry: 180; V
